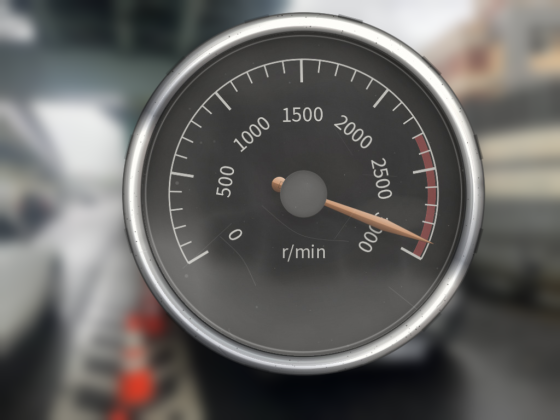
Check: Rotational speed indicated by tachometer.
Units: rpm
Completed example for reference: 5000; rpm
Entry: 2900; rpm
